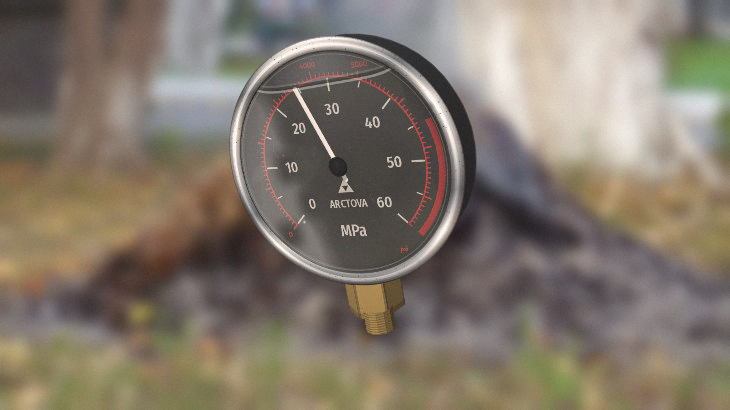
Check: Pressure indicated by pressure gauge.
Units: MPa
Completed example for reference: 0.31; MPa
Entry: 25; MPa
